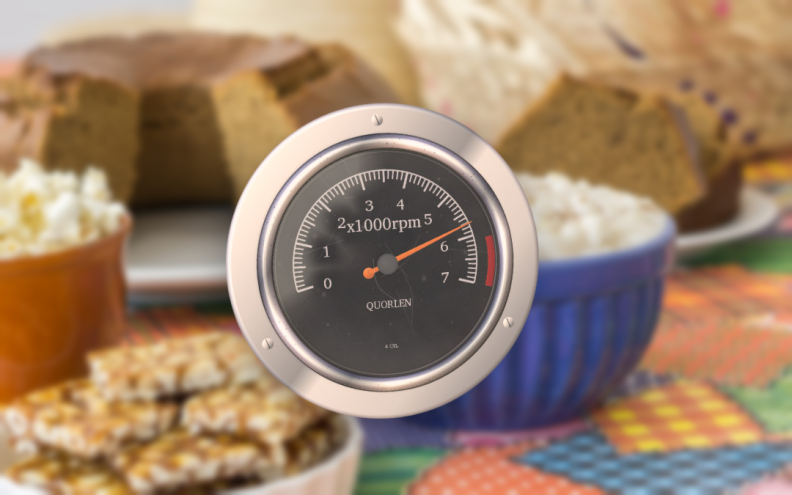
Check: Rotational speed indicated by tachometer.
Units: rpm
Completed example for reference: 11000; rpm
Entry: 5700; rpm
